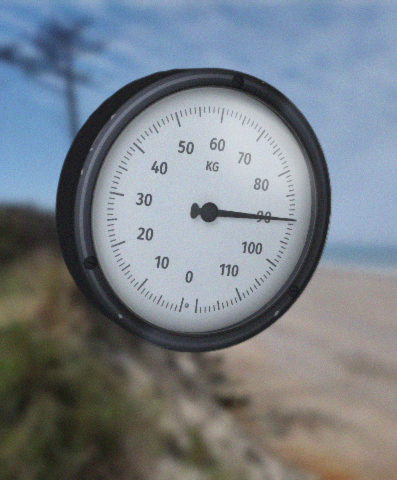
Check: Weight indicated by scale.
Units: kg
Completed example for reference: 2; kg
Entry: 90; kg
